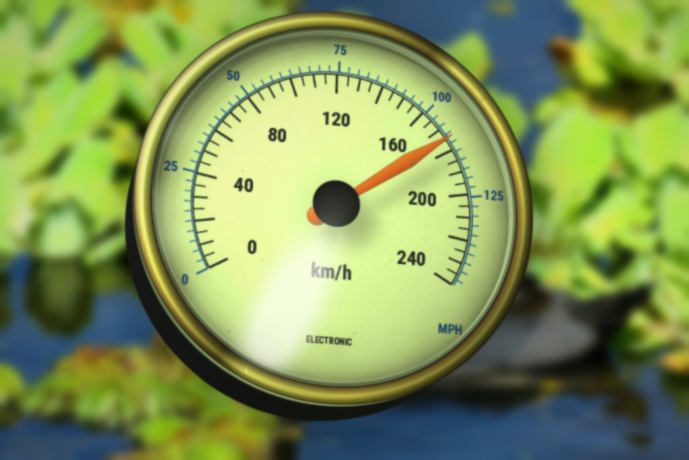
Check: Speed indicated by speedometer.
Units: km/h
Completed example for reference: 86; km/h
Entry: 175; km/h
